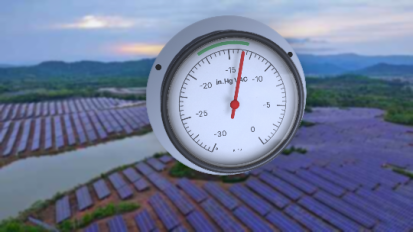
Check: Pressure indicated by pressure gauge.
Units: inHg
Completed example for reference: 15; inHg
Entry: -13.5; inHg
